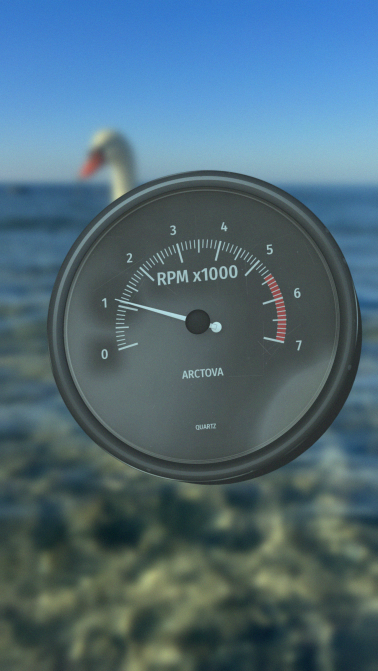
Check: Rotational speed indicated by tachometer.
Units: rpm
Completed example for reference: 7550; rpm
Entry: 1100; rpm
